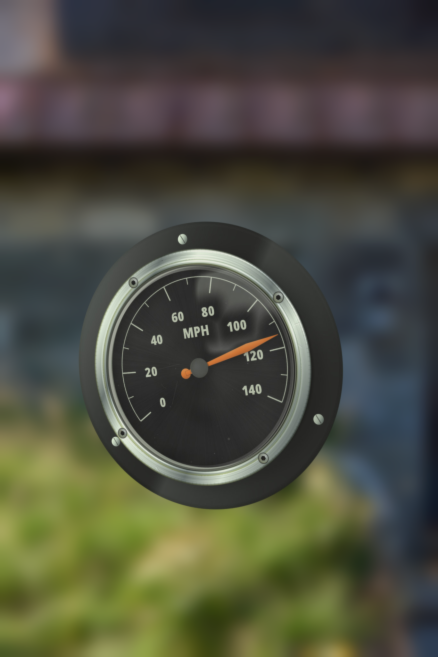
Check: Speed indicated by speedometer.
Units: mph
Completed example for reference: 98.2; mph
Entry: 115; mph
